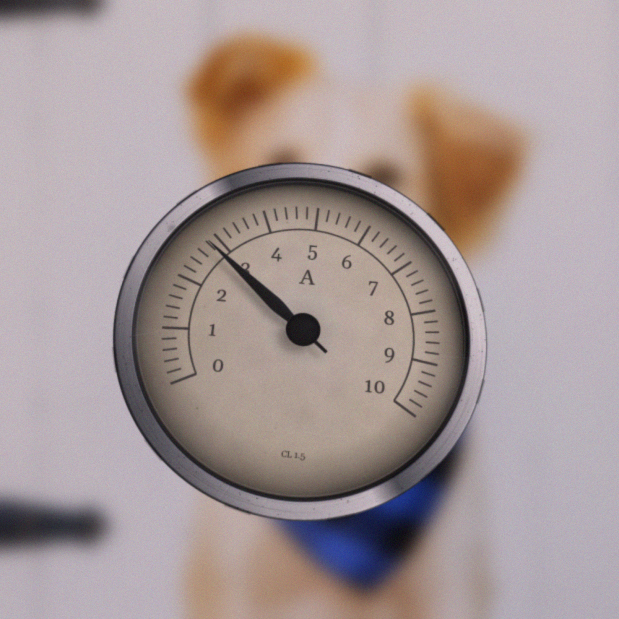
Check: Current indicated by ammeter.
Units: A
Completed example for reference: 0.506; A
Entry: 2.8; A
